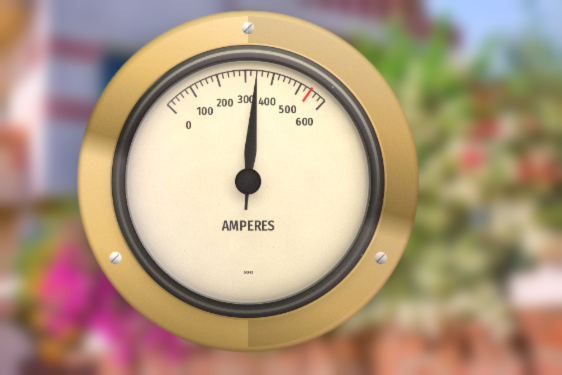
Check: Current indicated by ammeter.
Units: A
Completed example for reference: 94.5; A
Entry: 340; A
